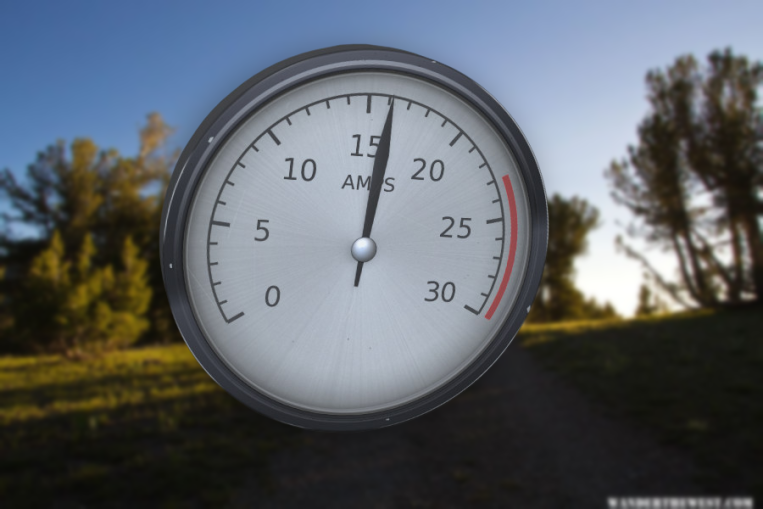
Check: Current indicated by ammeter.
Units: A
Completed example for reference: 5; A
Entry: 16; A
